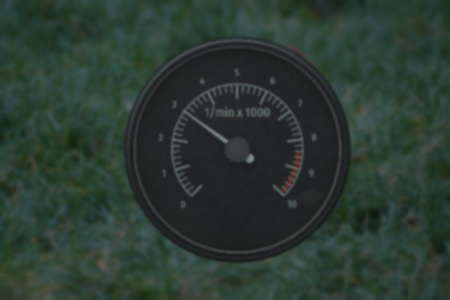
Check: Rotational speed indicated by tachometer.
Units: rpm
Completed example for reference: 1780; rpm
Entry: 3000; rpm
